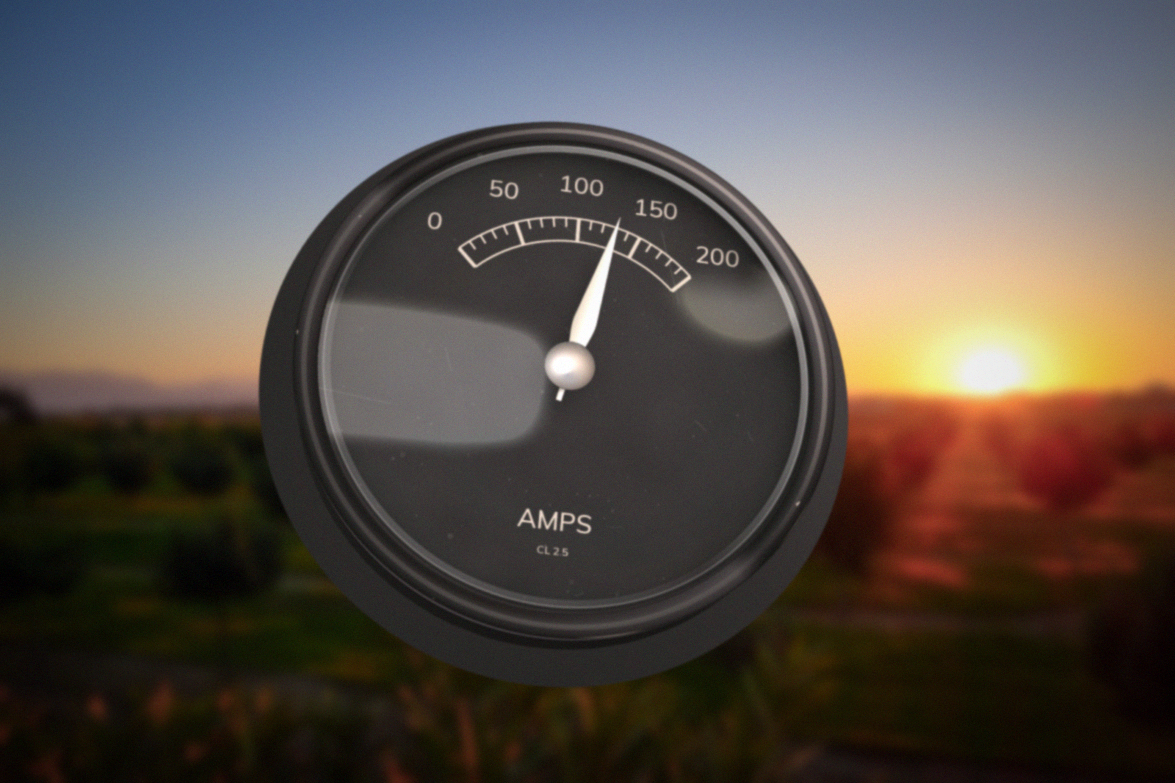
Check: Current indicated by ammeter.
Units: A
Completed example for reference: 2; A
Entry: 130; A
